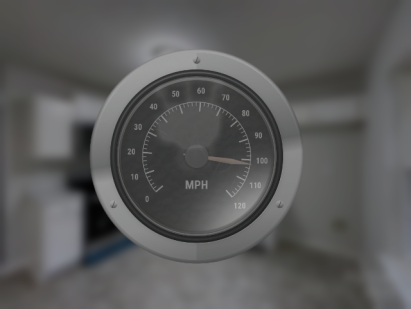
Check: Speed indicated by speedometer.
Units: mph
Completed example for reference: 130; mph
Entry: 102; mph
